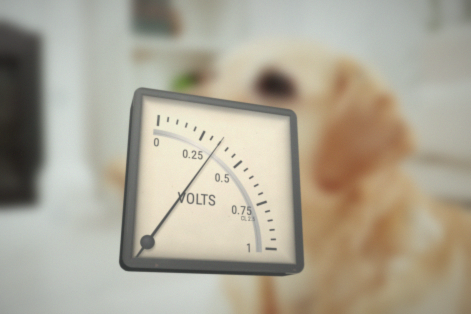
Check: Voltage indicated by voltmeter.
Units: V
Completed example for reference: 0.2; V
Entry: 0.35; V
